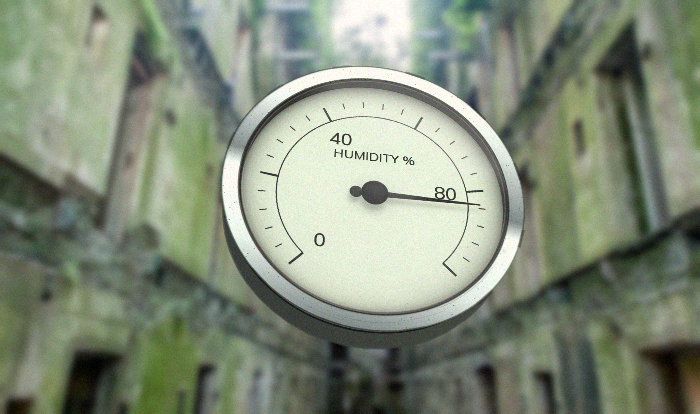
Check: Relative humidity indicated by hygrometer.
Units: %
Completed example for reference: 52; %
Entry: 84; %
